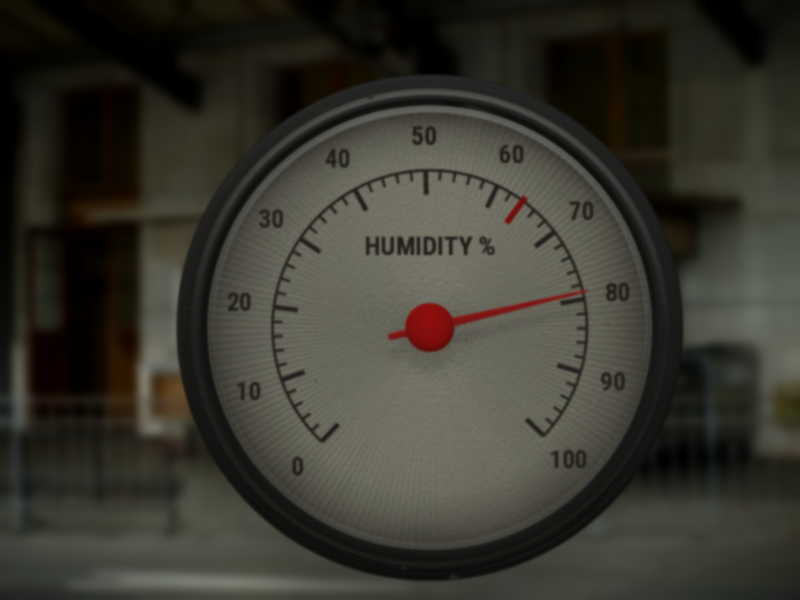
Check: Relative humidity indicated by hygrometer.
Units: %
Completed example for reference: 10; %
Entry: 79; %
